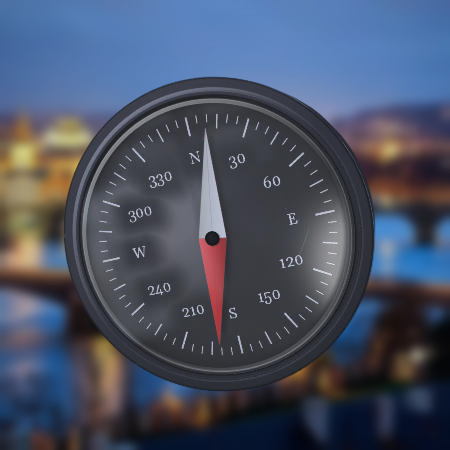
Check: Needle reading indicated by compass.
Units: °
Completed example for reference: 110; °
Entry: 190; °
